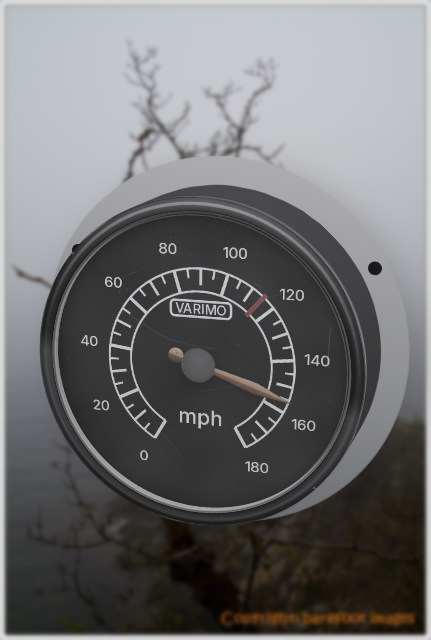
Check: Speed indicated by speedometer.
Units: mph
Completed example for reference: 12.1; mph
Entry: 155; mph
